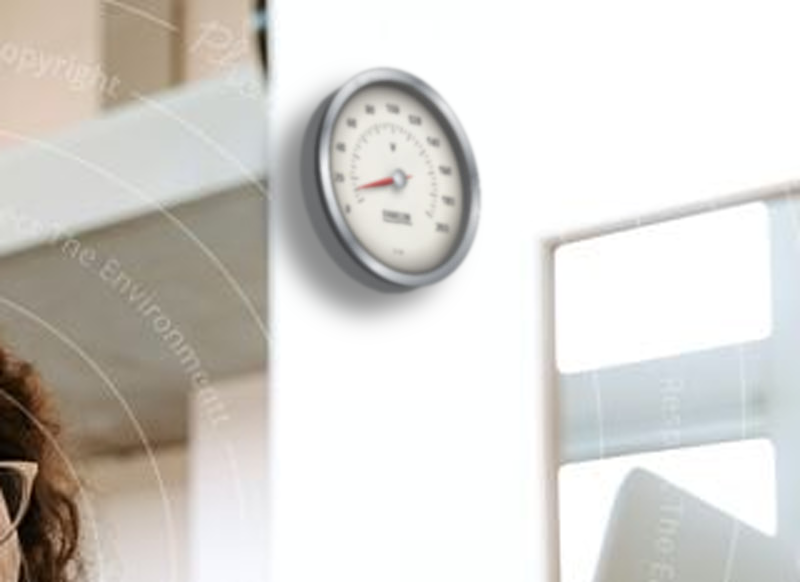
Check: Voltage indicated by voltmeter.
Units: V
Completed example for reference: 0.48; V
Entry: 10; V
